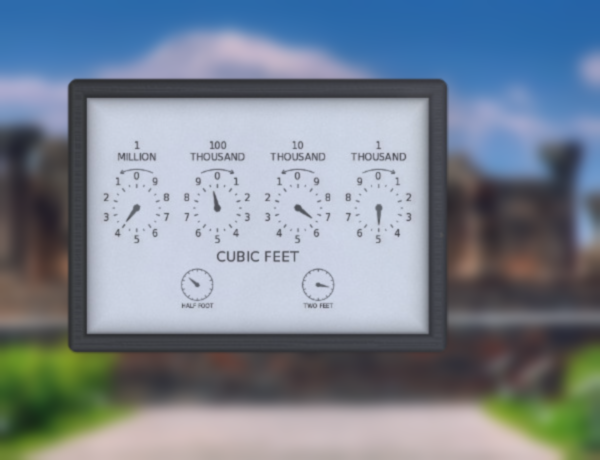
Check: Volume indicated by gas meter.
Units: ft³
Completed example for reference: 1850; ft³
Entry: 396500; ft³
